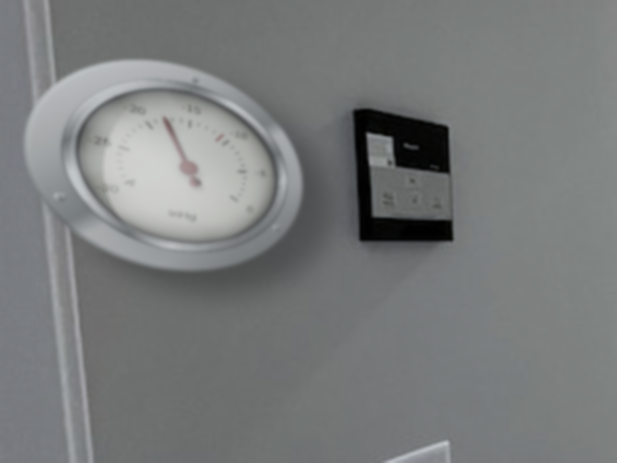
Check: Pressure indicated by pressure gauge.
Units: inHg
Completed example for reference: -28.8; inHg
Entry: -18; inHg
